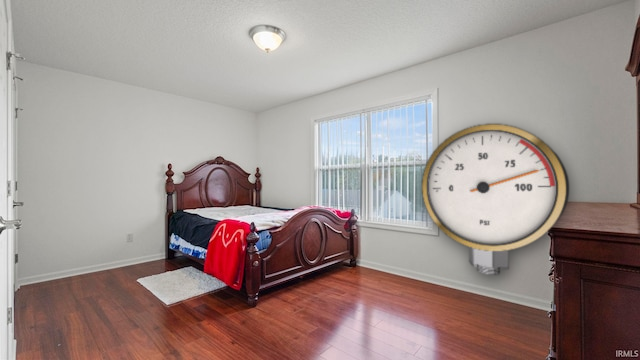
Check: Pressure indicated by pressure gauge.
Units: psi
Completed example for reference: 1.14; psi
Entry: 90; psi
